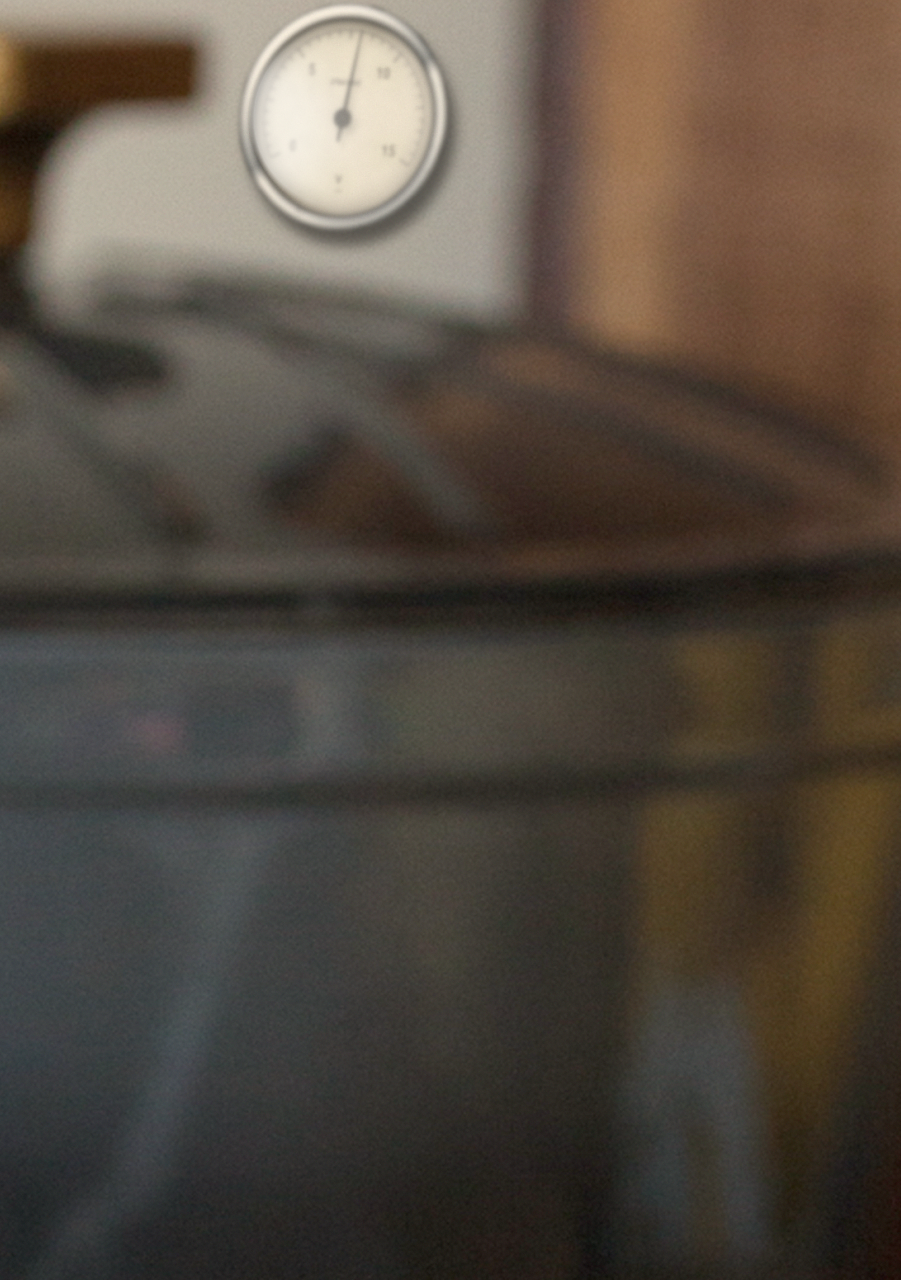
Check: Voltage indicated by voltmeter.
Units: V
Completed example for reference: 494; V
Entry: 8; V
